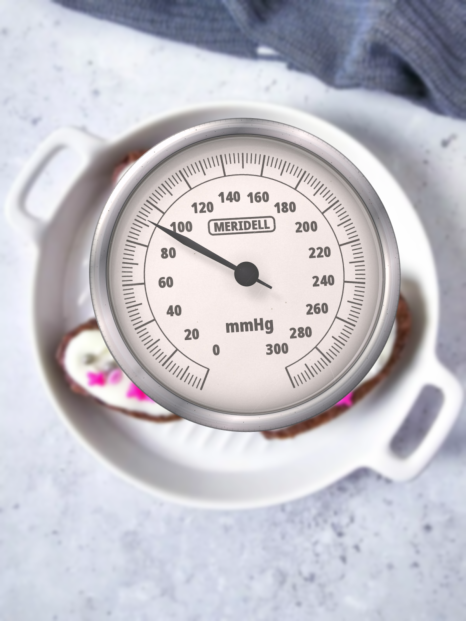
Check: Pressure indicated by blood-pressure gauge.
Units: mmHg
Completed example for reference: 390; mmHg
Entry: 92; mmHg
